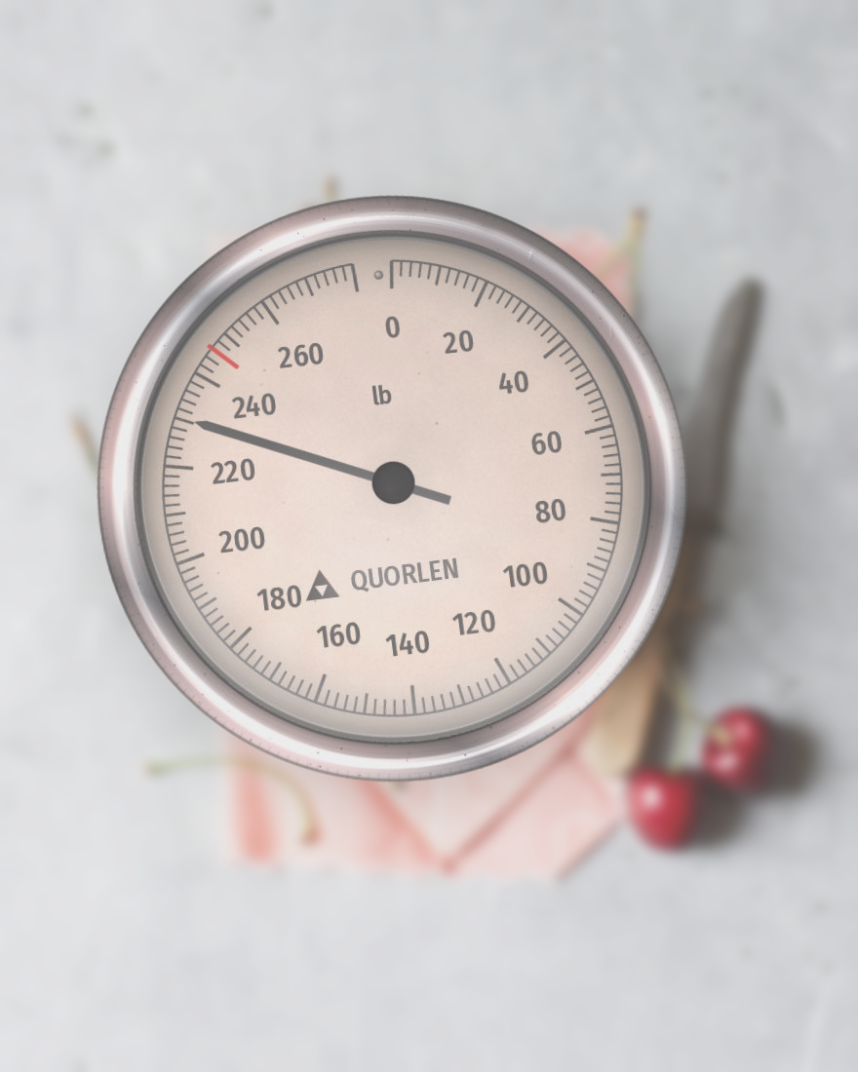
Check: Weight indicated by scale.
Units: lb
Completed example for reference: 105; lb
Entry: 230; lb
